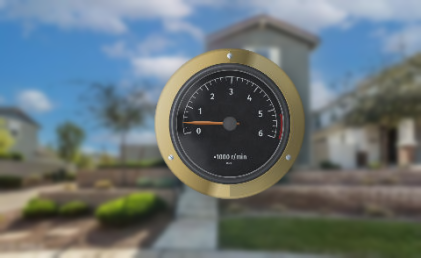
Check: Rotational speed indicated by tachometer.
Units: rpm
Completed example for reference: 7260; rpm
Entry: 400; rpm
